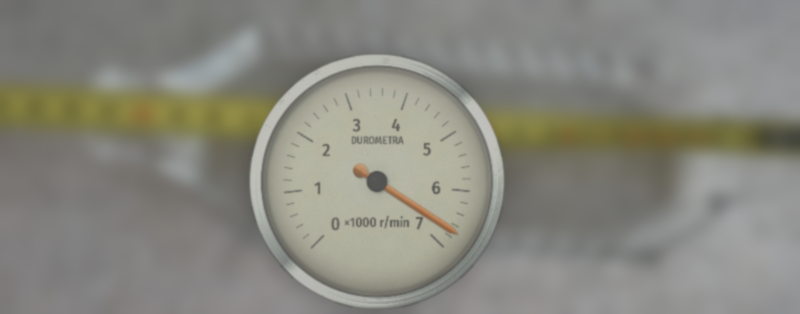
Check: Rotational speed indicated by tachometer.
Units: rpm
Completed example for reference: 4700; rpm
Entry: 6700; rpm
